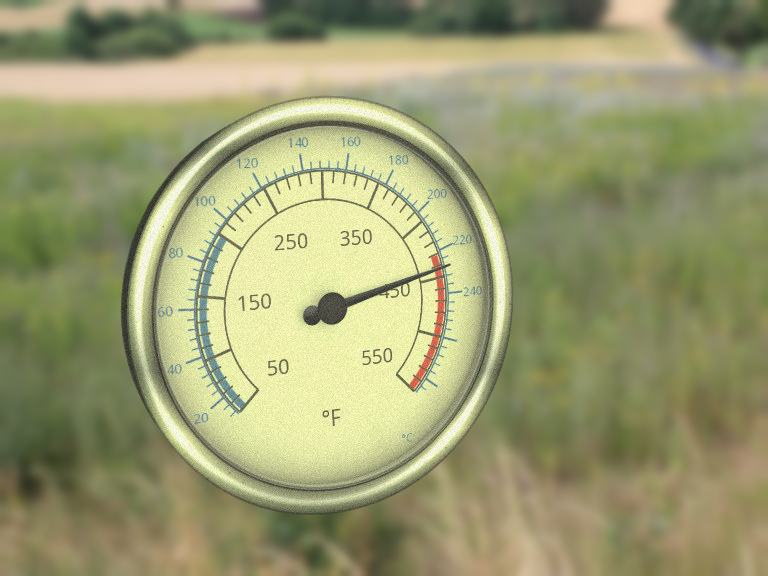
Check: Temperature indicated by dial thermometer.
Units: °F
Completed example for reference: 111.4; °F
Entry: 440; °F
